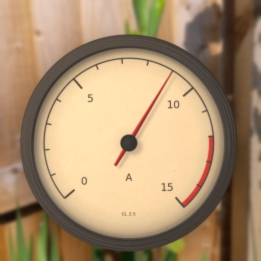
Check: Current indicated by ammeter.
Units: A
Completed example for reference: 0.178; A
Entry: 9; A
